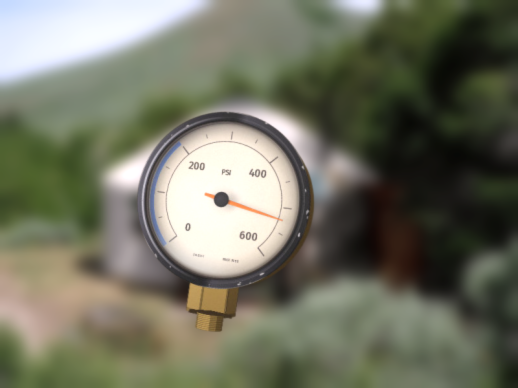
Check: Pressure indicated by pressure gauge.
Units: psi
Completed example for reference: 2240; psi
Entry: 525; psi
